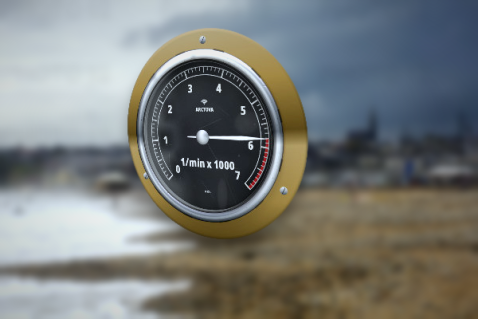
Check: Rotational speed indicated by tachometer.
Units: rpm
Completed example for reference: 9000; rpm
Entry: 5800; rpm
